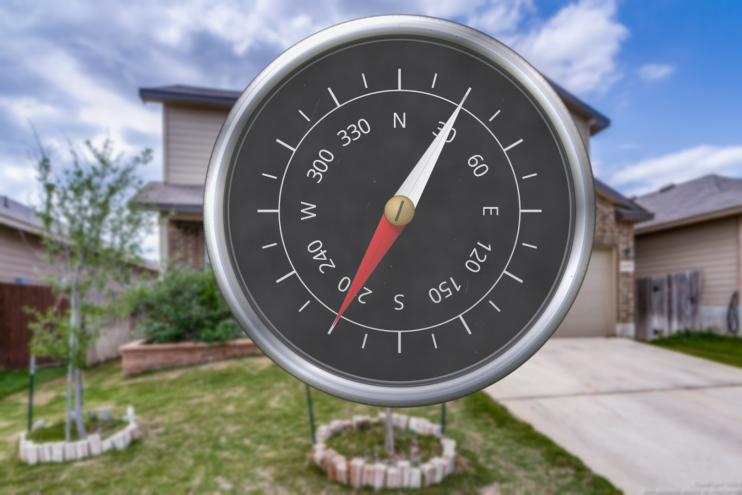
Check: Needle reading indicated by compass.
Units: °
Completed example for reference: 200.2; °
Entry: 210; °
